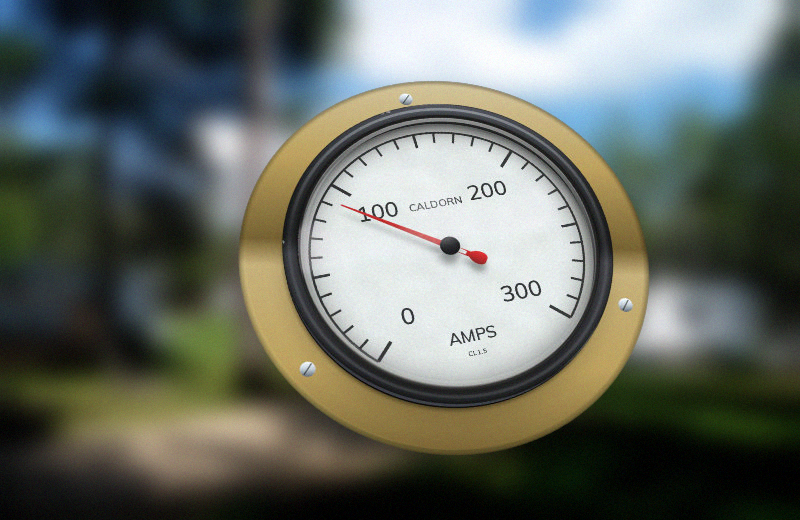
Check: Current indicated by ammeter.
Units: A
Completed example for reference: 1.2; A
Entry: 90; A
